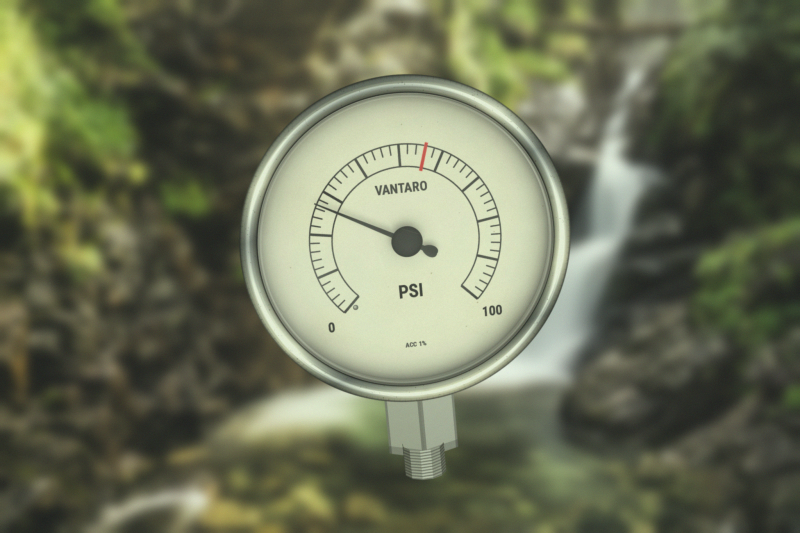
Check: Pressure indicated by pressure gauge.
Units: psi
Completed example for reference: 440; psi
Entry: 27; psi
